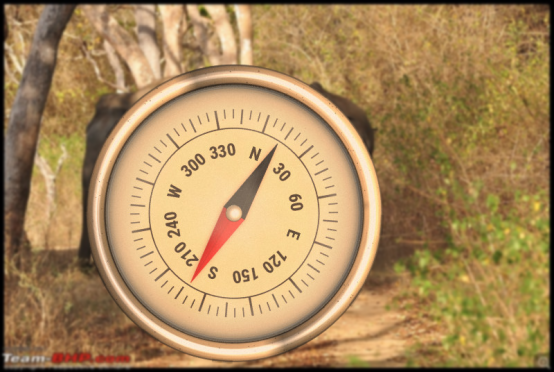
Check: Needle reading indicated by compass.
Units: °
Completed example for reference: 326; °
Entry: 192.5; °
